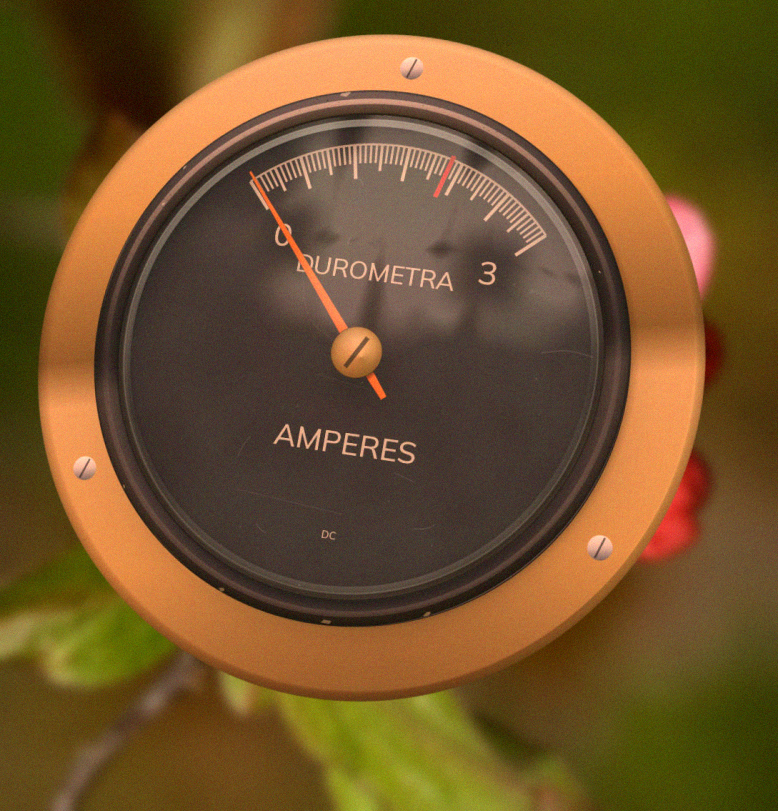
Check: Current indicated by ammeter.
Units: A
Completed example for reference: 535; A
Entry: 0.05; A
